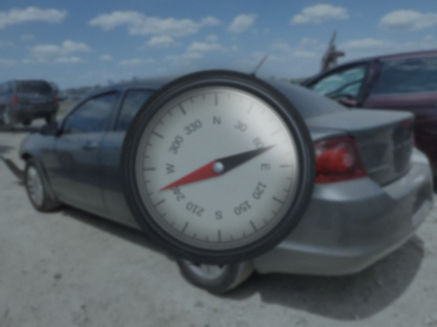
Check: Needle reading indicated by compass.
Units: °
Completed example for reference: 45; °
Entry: 250; °
